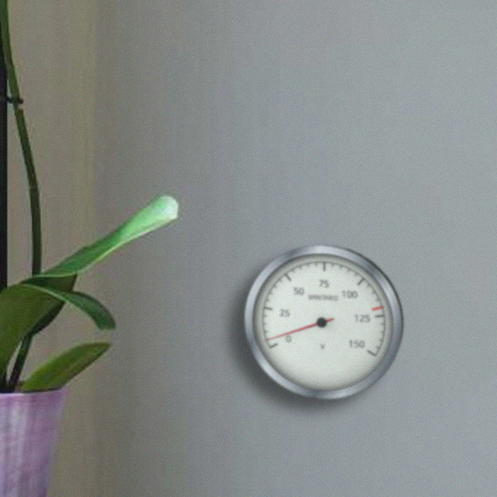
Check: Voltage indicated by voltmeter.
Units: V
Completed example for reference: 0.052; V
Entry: 5; V
